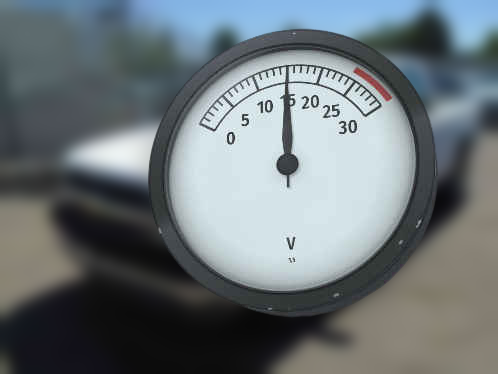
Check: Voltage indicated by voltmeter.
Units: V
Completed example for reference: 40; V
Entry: 15; V
